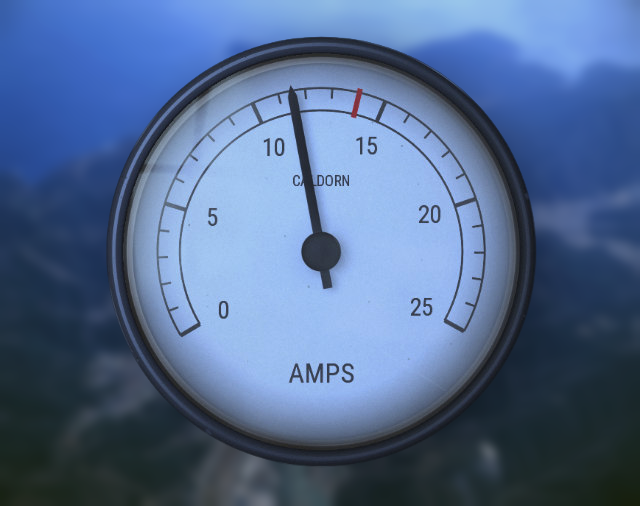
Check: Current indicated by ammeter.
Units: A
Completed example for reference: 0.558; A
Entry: 11.5; A
